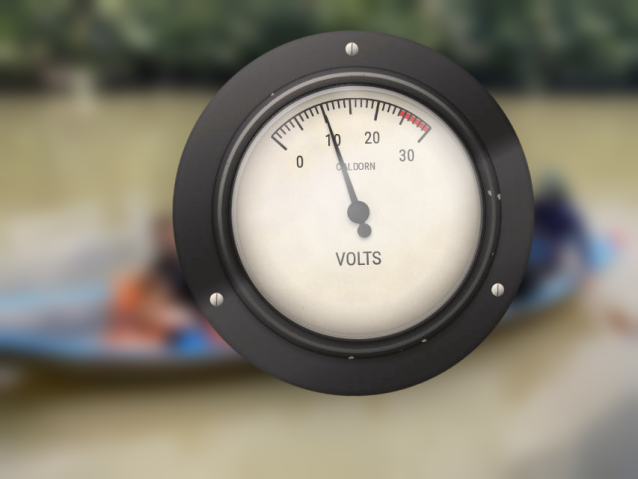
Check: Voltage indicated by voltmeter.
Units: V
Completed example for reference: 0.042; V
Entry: 10; V
